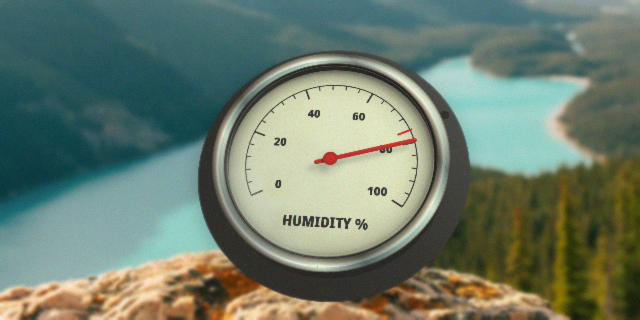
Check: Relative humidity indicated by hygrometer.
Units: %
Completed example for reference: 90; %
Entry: 80; %
